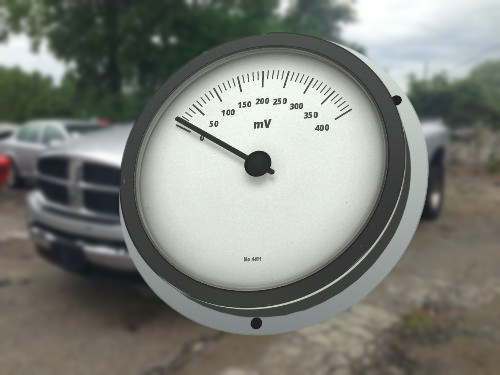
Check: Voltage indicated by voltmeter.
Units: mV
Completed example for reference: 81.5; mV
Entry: 10; mV
